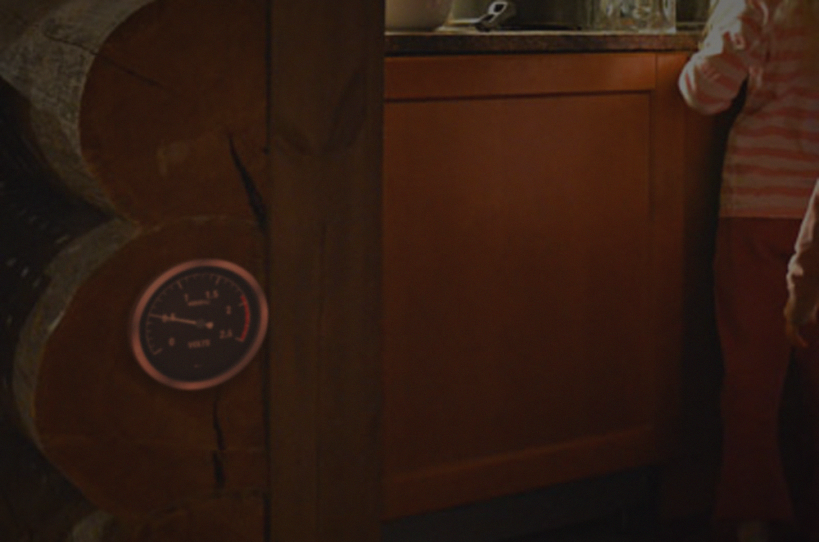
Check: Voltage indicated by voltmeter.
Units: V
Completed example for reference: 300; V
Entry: 0.5; V
